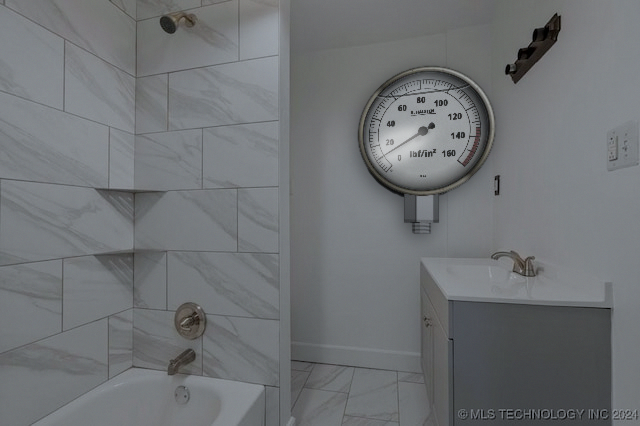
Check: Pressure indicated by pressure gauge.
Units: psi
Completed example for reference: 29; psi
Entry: 10; psi
